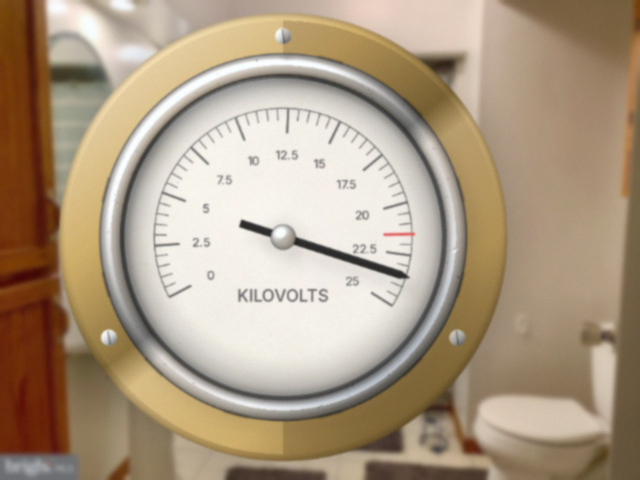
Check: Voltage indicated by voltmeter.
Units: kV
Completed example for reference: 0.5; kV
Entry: 23.5; kV
